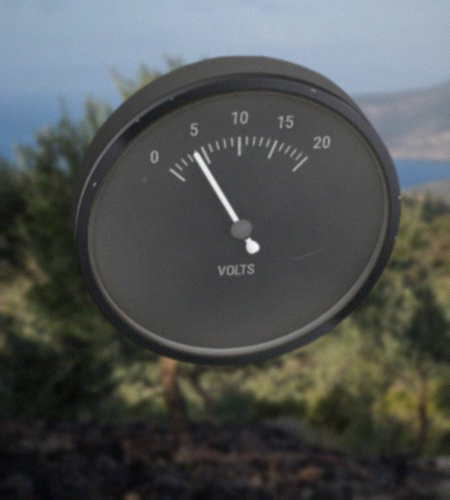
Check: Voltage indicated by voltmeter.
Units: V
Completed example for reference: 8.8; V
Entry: 4; V
